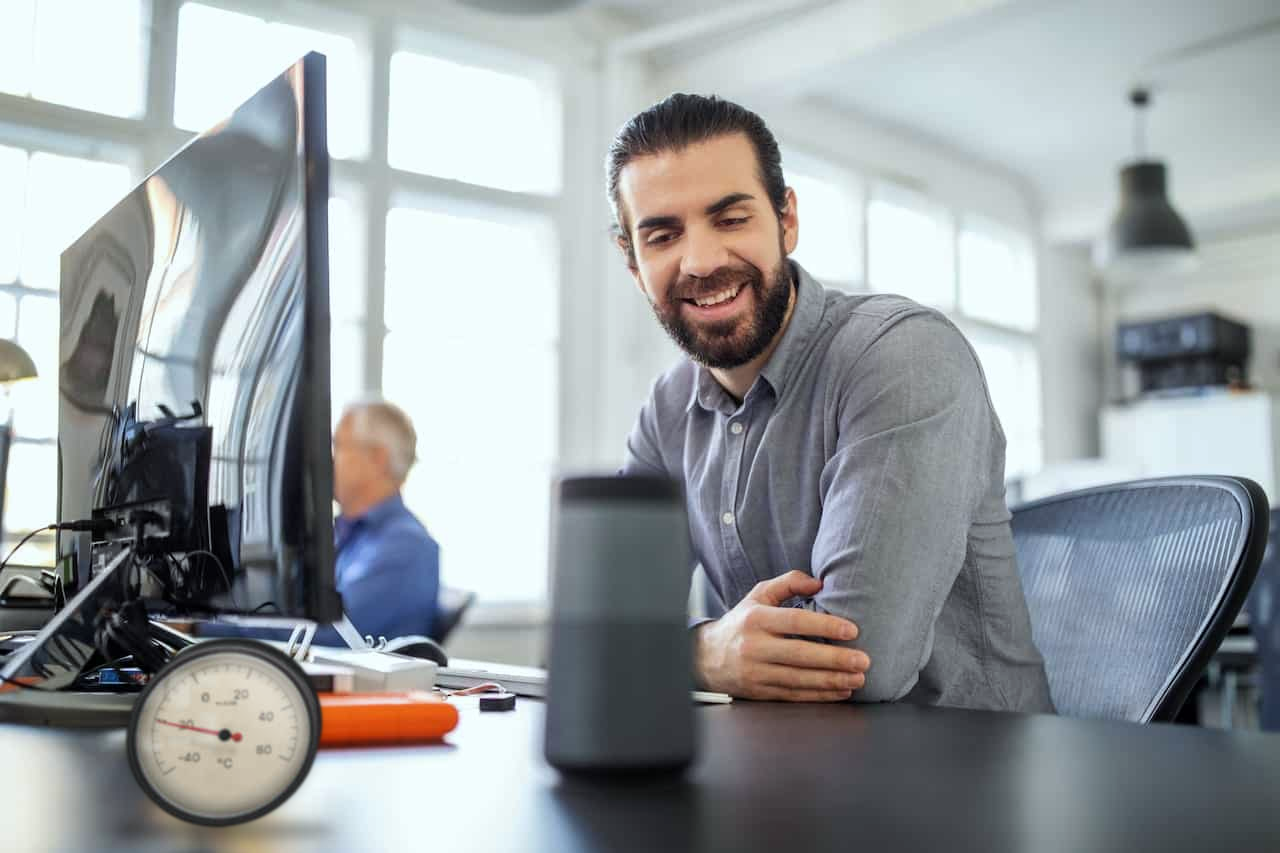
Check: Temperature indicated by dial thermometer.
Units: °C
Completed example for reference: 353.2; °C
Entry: -20; °C
